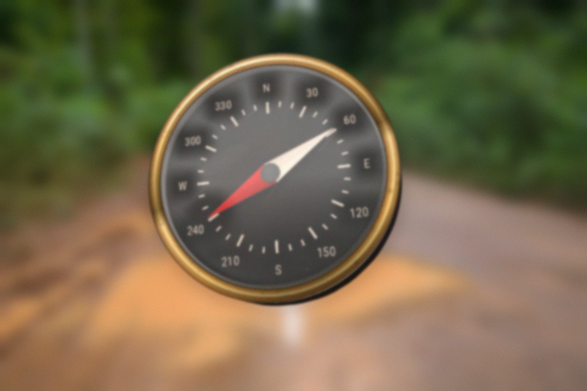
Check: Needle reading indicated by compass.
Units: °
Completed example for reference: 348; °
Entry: 240; °
